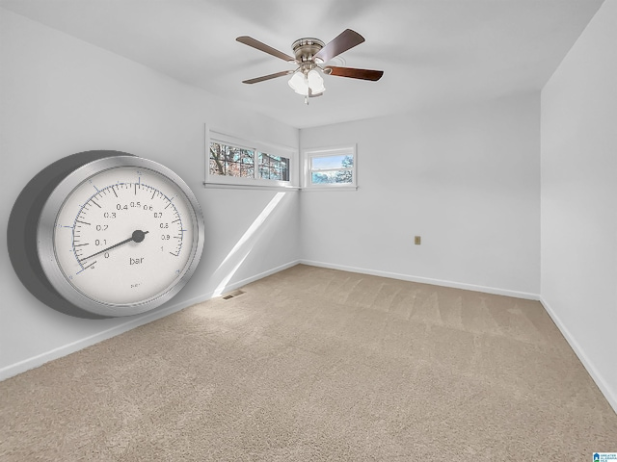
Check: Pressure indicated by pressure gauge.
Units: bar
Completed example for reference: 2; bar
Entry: 0.04; bar
